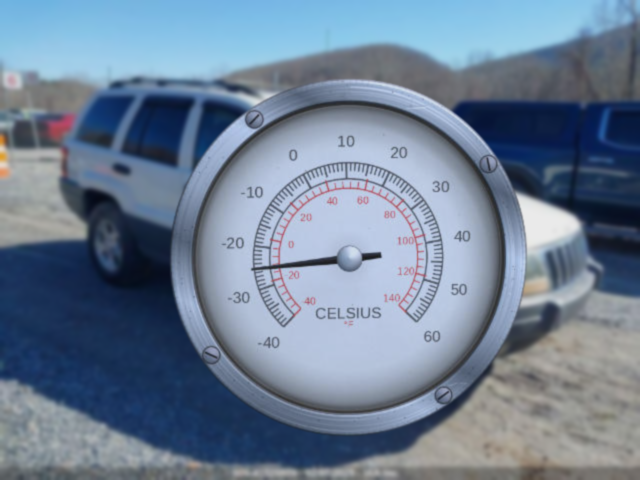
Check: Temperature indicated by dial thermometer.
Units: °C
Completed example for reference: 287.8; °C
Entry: -25; °C
